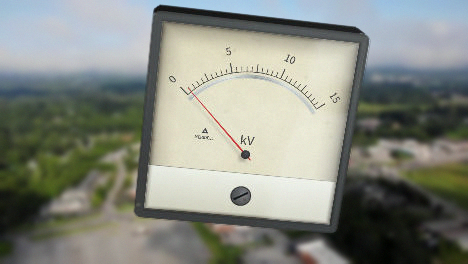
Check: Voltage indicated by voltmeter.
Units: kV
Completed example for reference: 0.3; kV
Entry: 0.5; kV
